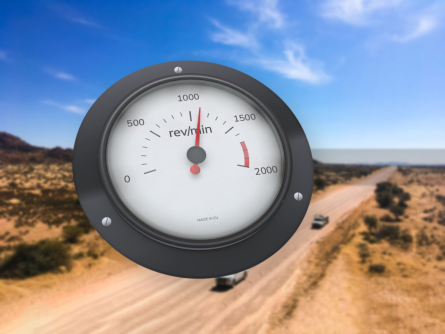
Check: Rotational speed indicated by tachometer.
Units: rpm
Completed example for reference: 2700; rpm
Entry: 1100; rpm
